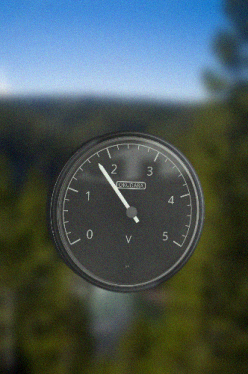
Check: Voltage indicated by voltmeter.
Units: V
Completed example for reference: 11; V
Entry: 1.7; V
